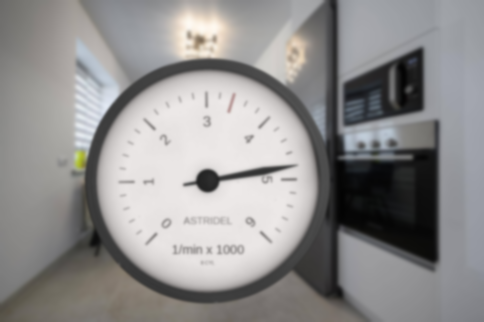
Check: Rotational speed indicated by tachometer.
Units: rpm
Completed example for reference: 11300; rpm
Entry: 4800; rpm
